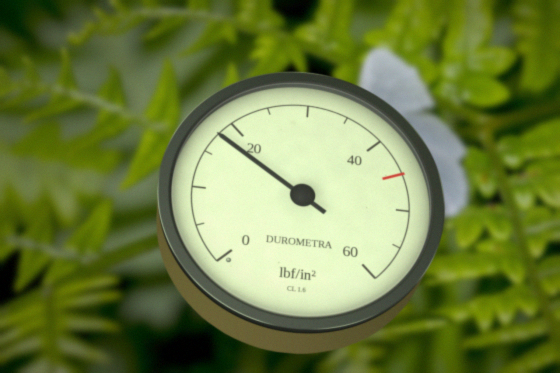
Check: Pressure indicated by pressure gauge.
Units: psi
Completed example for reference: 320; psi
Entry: 17.5; psi
